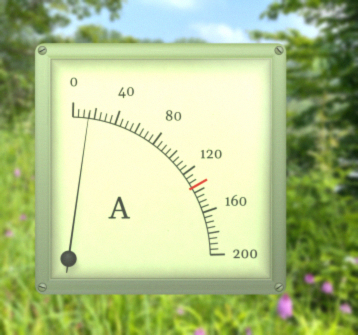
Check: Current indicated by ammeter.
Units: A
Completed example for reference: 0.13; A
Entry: 15; A
